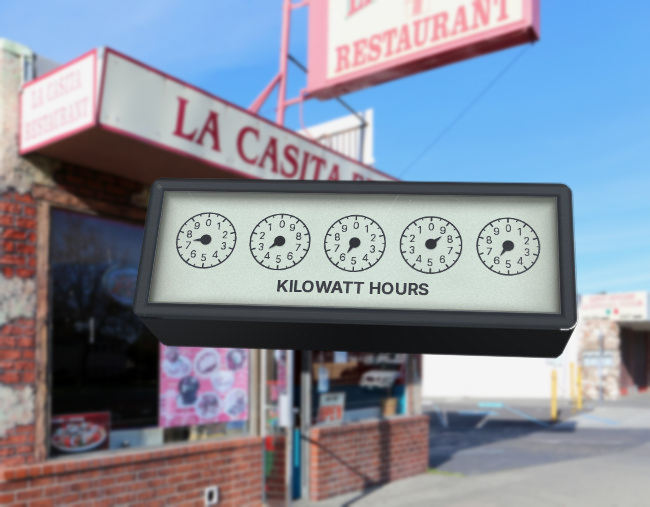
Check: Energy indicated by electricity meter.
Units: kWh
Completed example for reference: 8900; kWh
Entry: 73586; kWh
